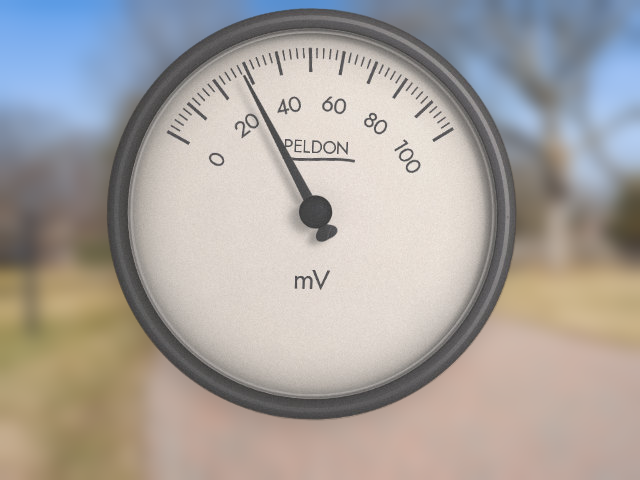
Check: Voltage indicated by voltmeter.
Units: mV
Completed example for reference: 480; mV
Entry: 28; mV
